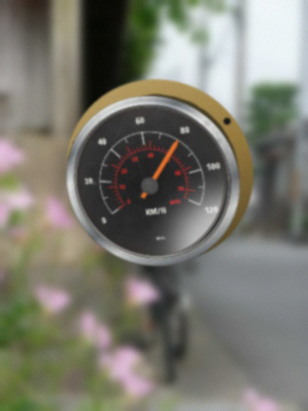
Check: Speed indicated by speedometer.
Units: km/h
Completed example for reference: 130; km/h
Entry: 80; km/h
